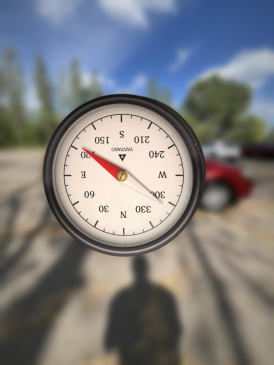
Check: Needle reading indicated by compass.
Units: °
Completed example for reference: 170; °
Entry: 125; °
